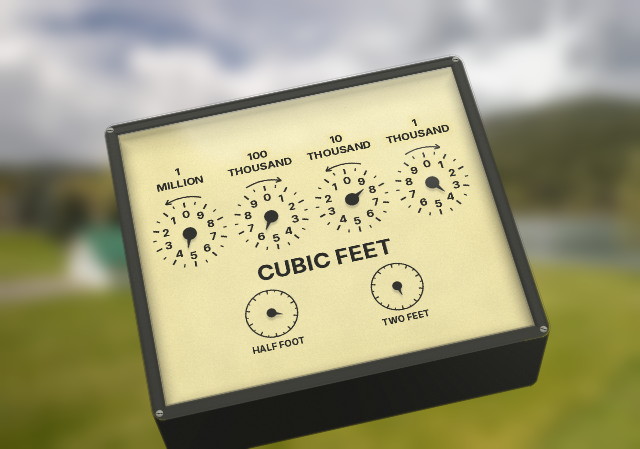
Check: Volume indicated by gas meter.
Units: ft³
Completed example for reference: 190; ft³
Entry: 458400; ft³
